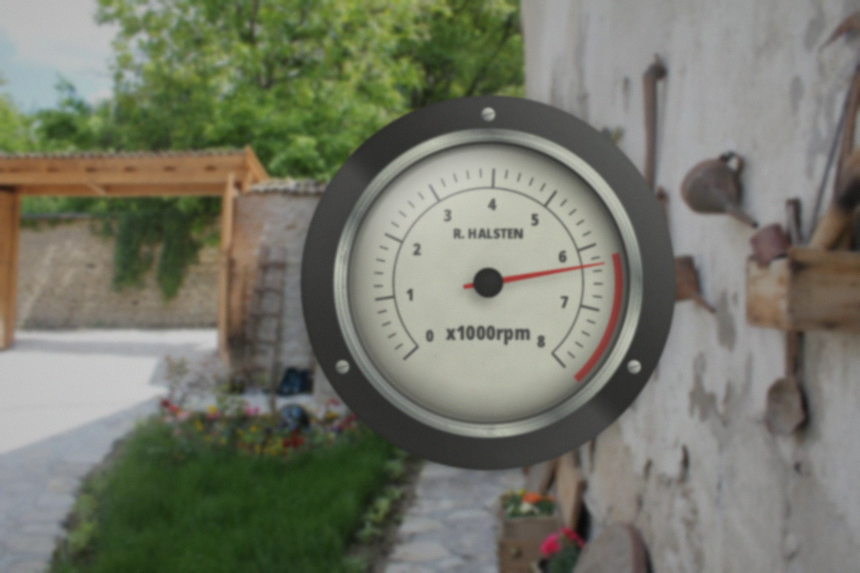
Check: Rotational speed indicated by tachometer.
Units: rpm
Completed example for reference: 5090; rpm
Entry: 6300; rpm
